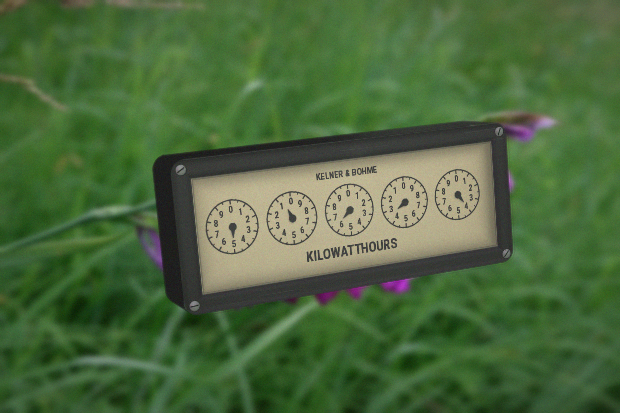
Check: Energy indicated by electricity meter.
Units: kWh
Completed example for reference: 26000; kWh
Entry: 50634; kWh
